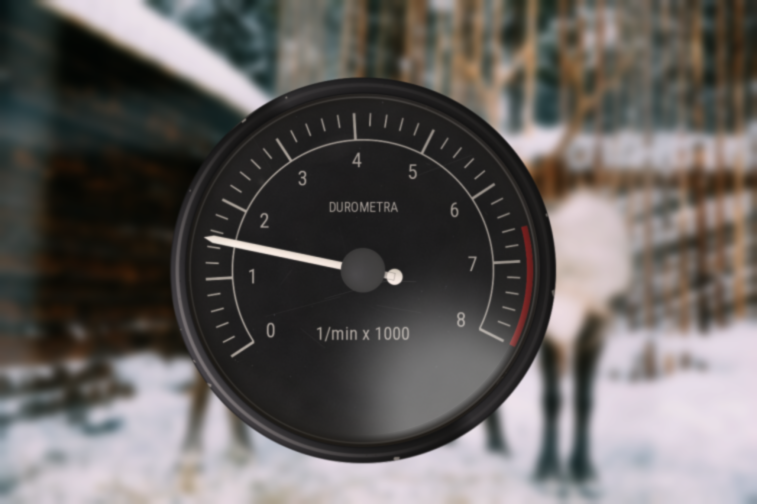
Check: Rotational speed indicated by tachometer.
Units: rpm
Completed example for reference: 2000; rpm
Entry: 1500; rpm
